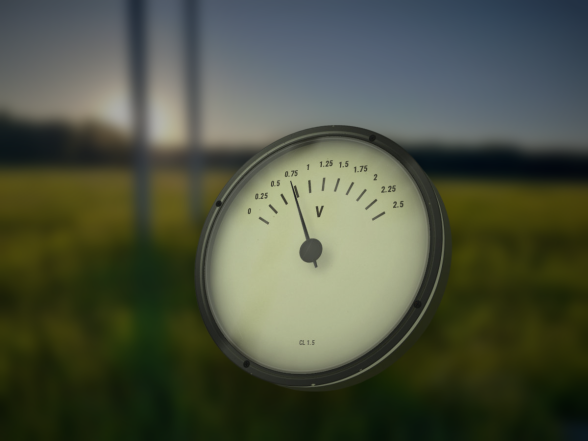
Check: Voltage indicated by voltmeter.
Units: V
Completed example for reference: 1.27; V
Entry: 0.75; V
